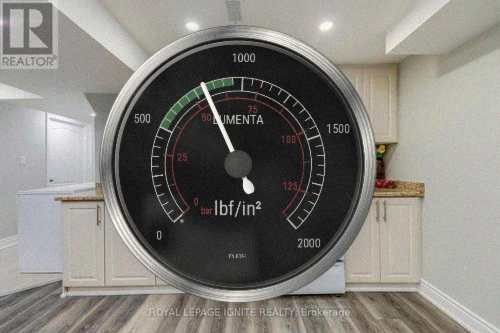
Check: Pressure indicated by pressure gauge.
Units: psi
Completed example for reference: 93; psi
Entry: 800; psi
